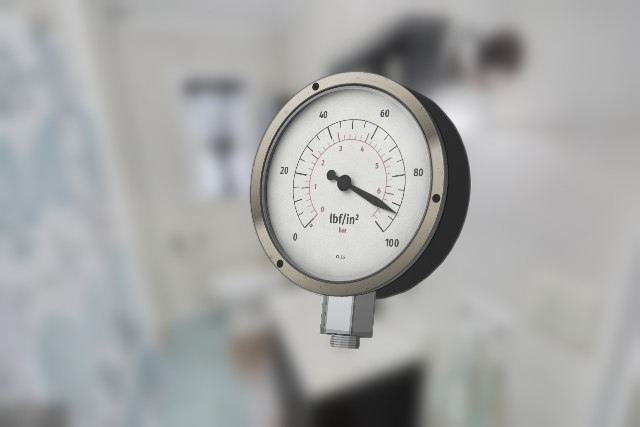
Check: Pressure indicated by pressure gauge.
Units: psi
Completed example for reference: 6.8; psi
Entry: 92.5; psi
